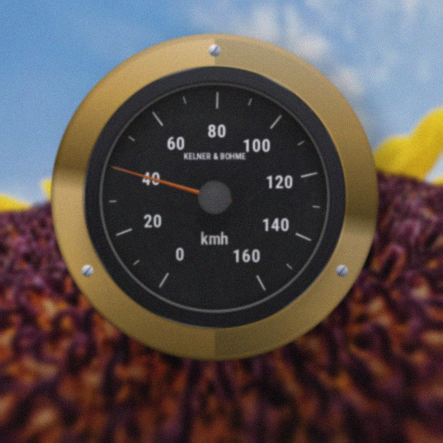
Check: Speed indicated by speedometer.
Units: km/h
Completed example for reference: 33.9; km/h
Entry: 40; km/h
